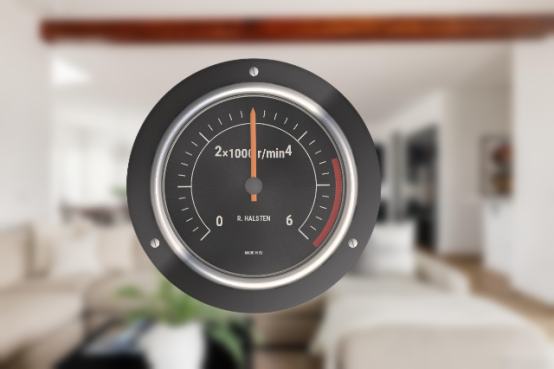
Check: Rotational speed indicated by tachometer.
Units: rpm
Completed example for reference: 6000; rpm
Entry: 3000; rpm
